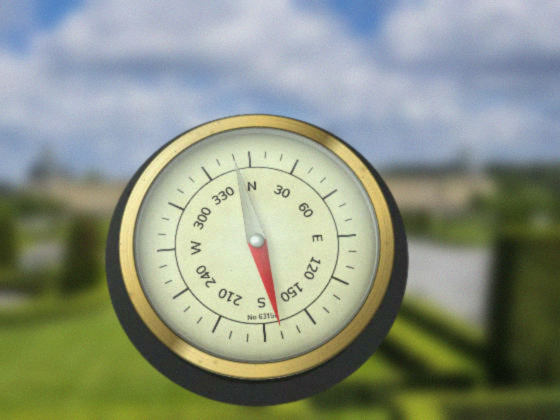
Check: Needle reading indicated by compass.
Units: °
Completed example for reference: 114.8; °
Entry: 170; °
